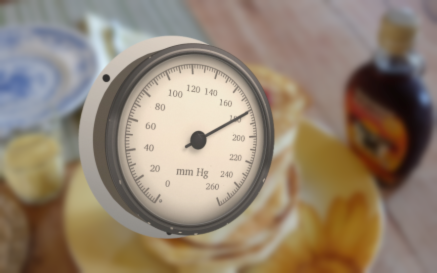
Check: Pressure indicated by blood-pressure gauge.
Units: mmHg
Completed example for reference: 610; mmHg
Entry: 180; mmHg
